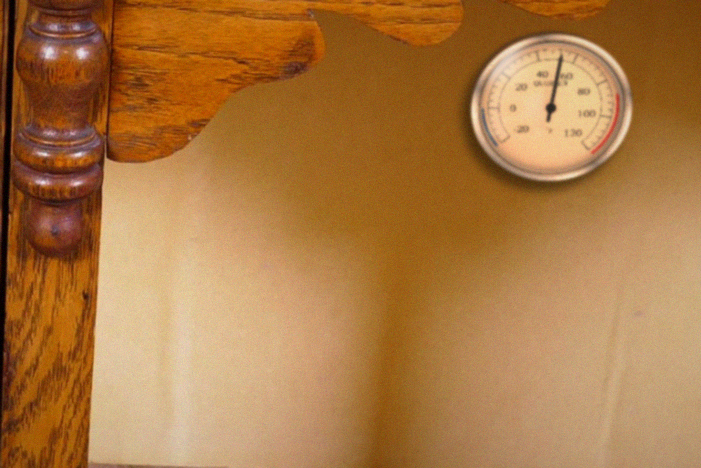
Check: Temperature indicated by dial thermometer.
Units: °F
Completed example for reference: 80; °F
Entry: 52; °F
